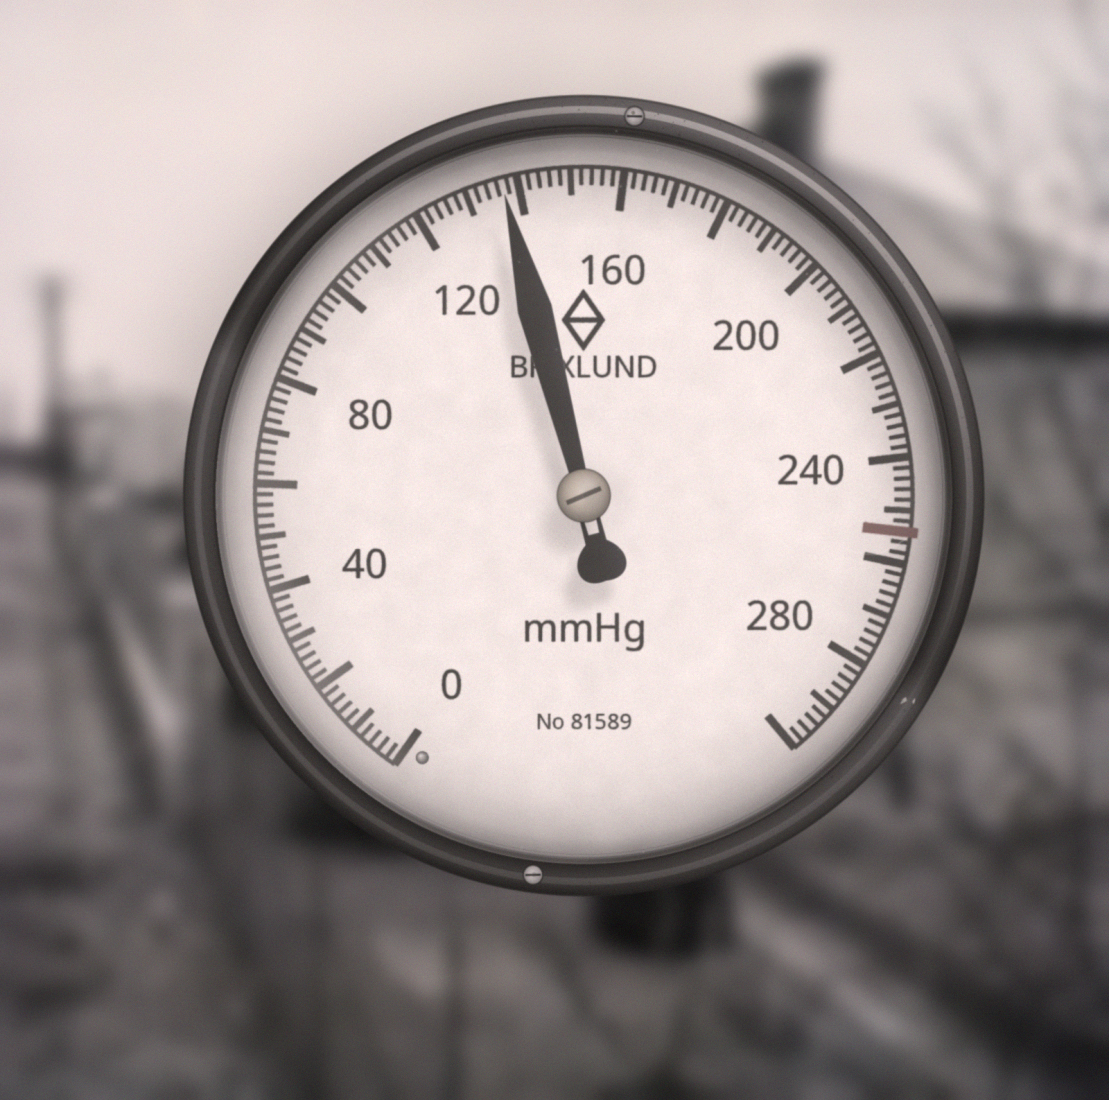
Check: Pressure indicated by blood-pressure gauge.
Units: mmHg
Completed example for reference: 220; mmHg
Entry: 137; mmHg
